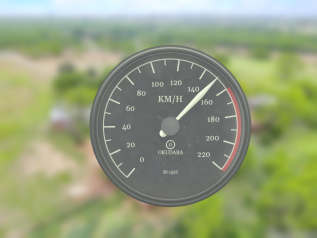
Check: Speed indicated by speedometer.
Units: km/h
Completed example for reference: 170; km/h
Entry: 150; km/h
